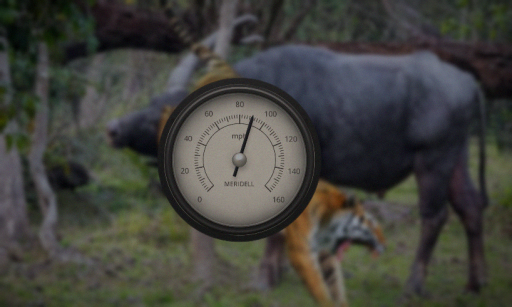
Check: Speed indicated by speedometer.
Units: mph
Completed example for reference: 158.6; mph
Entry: 90; mph
